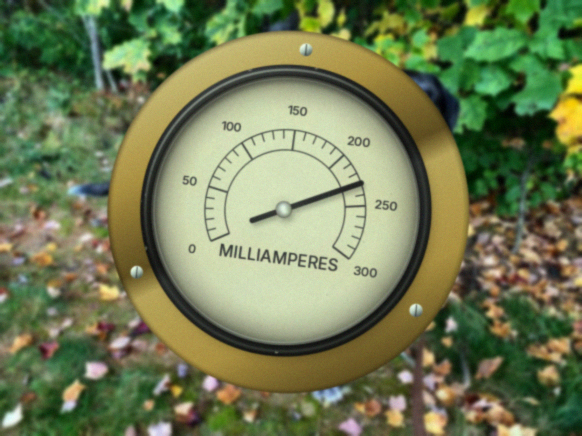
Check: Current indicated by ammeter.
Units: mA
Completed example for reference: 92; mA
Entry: 230; mA
